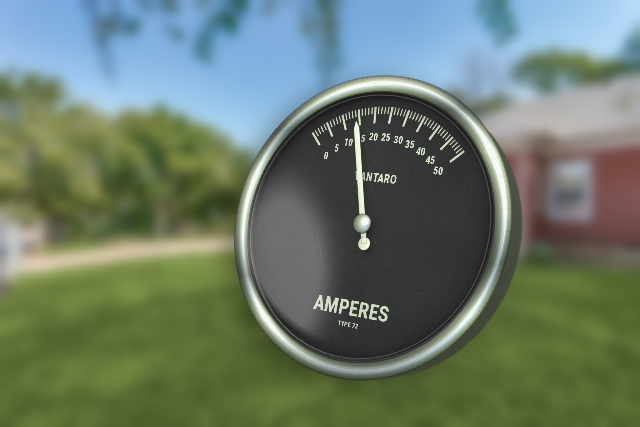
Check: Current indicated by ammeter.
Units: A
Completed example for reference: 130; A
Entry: 15; A
